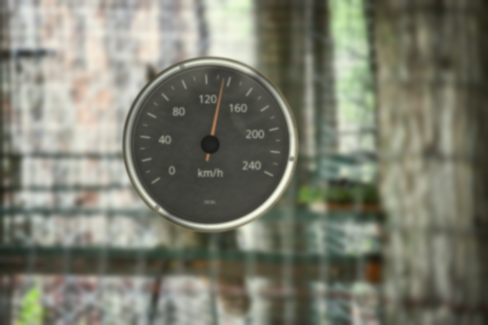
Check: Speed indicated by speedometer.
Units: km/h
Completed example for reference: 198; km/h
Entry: 135; km/h
